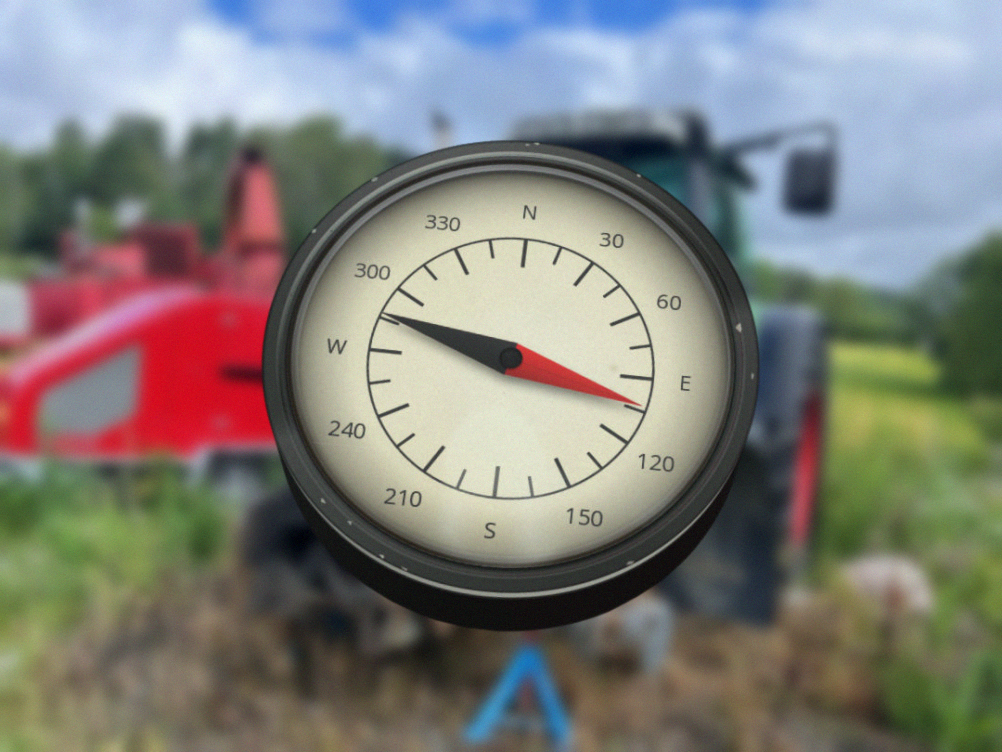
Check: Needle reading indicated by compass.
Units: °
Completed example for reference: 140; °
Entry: 105; °
